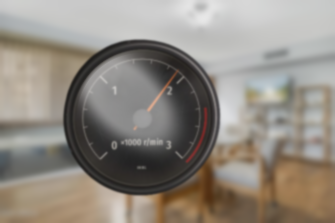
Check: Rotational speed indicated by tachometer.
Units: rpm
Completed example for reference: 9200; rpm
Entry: 1900; rpm
